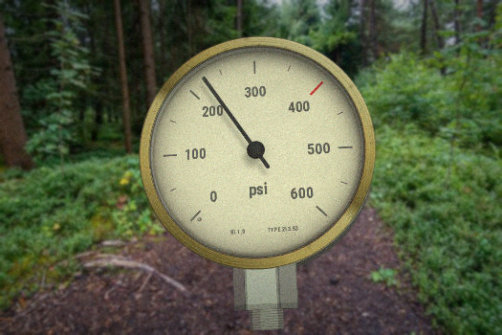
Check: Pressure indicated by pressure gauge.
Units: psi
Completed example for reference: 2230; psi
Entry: 225; psi
